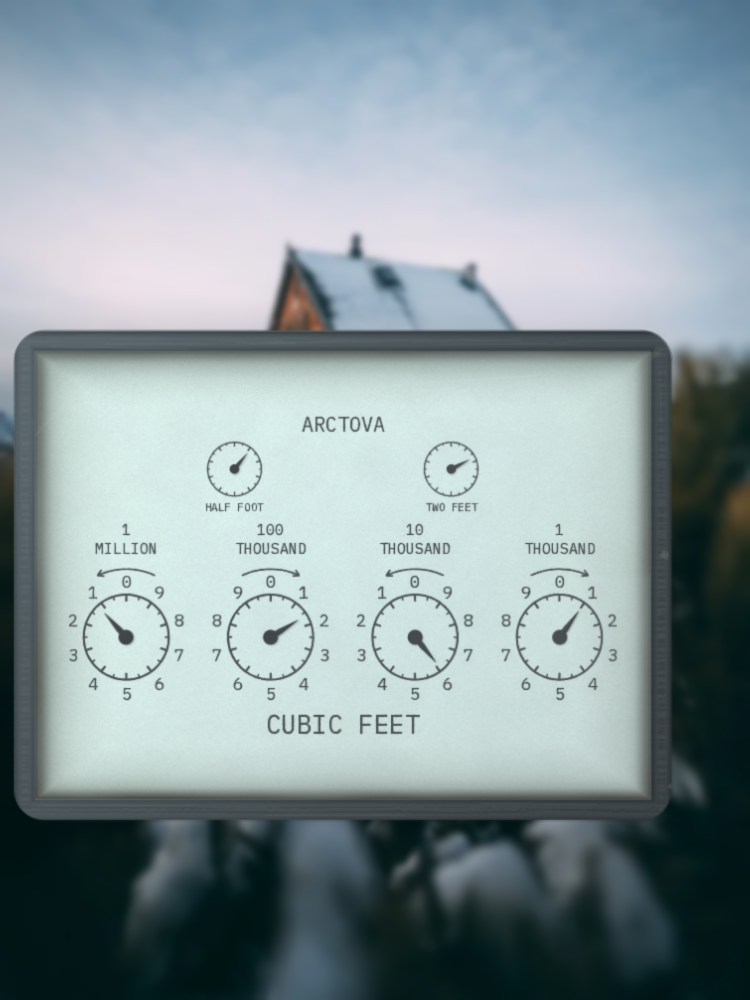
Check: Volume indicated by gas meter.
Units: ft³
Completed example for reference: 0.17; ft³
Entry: 116100; ft³
